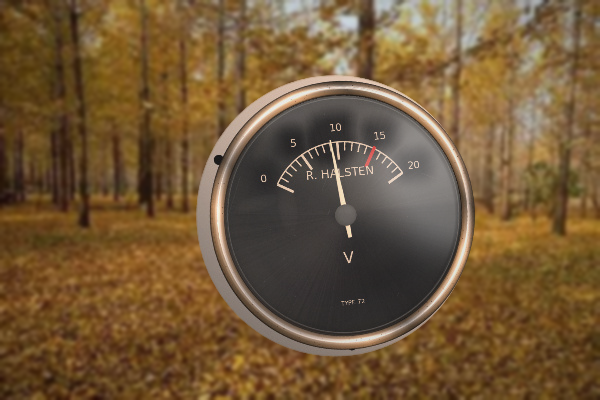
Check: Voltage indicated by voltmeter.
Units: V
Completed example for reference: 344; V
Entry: 9; V
